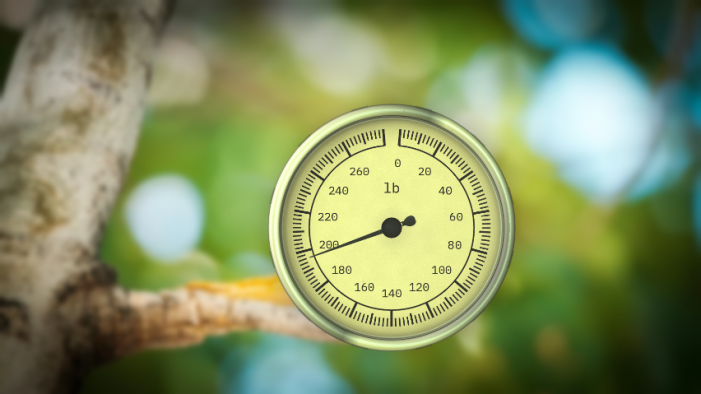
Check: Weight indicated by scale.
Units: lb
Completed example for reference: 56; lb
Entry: 196; lb
